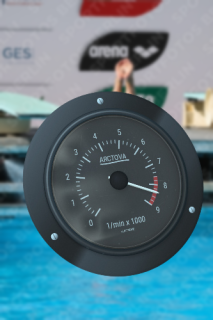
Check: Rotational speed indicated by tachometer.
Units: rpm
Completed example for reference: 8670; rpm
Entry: 8400; rpm
